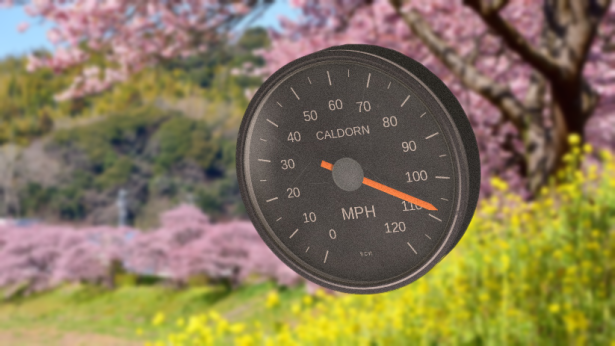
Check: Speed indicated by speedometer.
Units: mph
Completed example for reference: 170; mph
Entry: 107.5; mph
